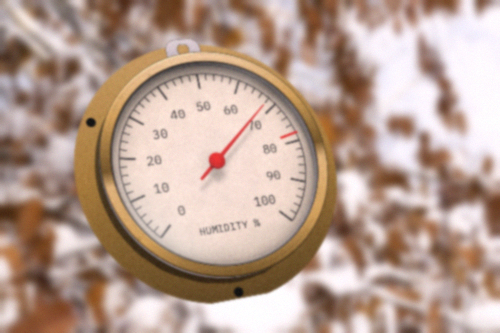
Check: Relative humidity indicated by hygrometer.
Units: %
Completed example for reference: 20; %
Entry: 68; %
